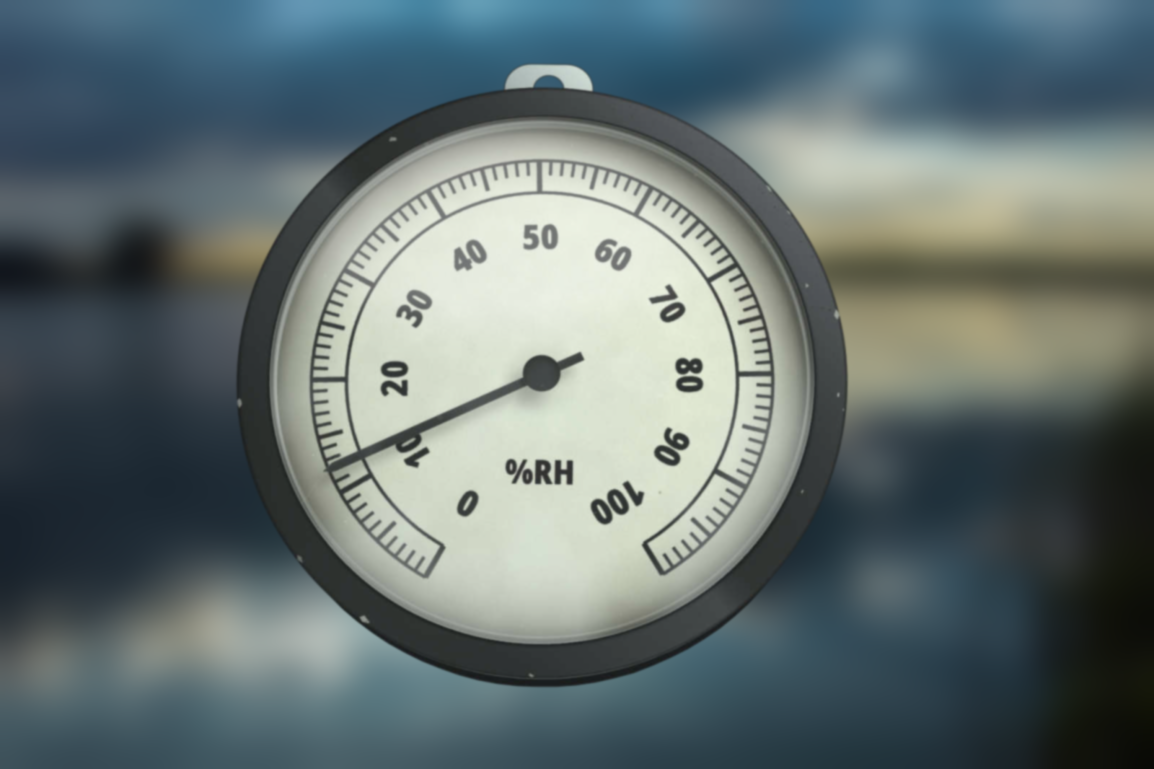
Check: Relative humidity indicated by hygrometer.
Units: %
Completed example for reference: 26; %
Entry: 12; %
